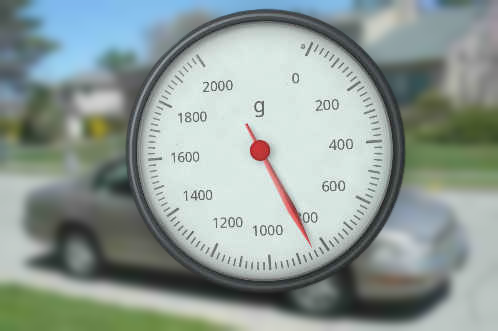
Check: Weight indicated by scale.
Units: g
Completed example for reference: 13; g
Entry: 840; g
